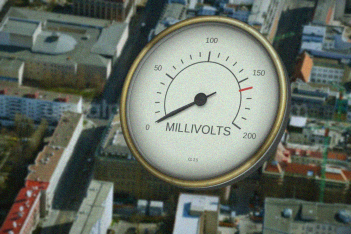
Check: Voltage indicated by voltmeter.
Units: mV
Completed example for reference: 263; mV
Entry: 0; mV
